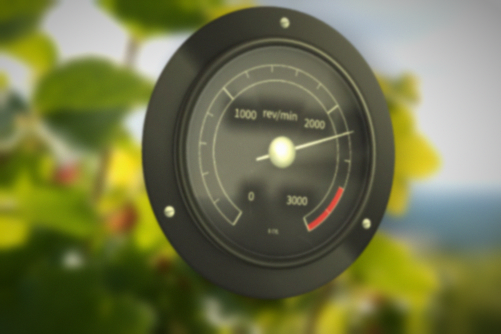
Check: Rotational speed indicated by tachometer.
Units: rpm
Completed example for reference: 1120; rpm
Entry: 2200; rpm
